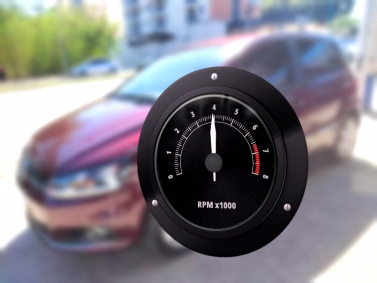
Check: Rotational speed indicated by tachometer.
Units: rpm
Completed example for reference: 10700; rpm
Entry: 4000; rpm
